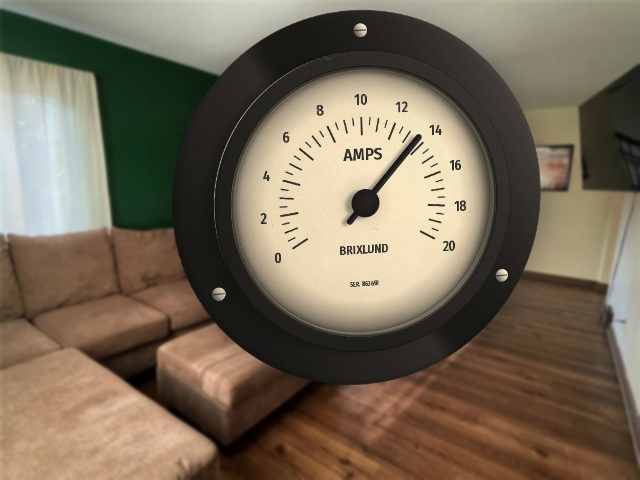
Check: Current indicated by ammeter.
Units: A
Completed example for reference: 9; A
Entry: 13.5; A
